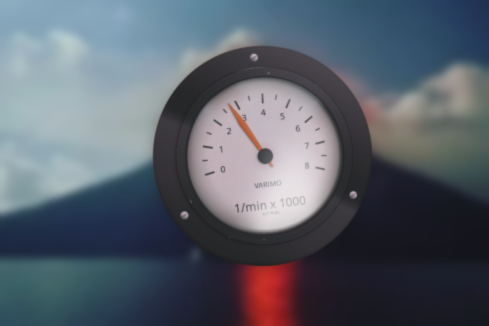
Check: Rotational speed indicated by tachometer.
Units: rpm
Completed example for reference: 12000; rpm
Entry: 2750; rpm
